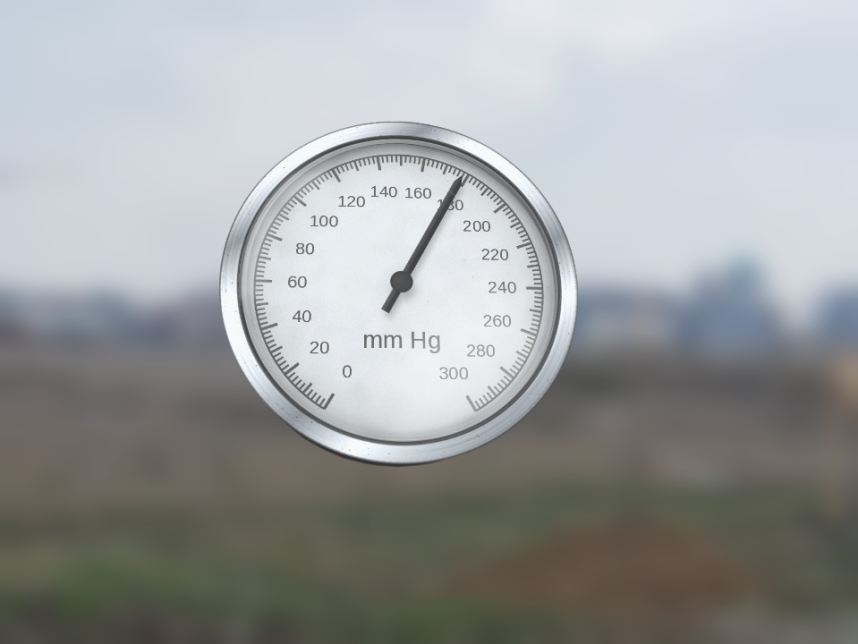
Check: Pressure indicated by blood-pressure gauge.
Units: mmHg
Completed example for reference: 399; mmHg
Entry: 178; mmHg
